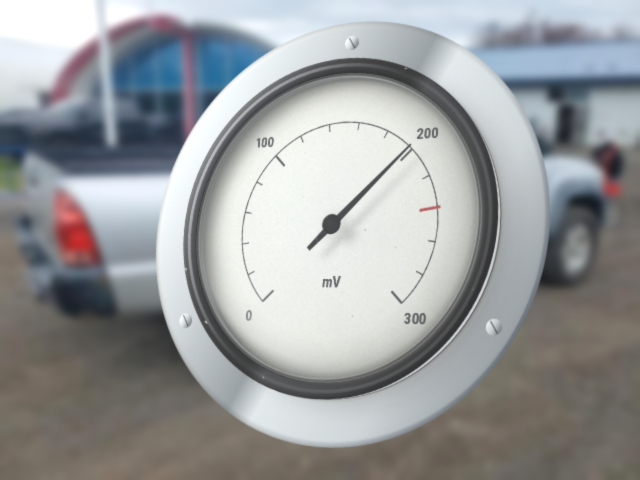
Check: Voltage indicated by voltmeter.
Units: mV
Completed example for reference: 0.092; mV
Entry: 200; mV
